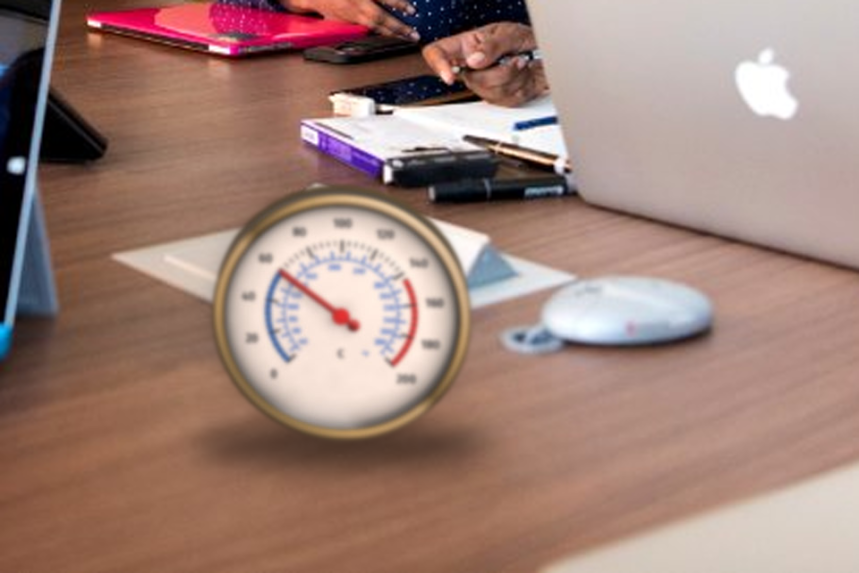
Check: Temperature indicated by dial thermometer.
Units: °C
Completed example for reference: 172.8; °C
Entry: 60; °C
